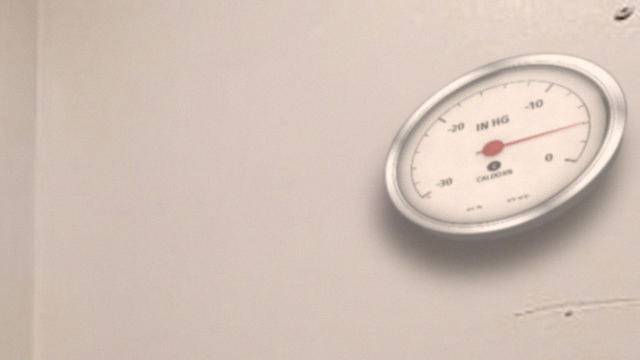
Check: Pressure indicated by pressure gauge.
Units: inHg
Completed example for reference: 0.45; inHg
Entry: -4; inHg
